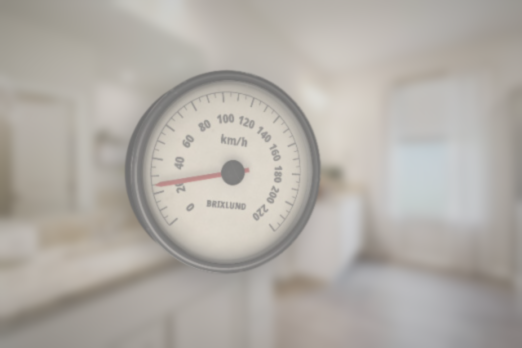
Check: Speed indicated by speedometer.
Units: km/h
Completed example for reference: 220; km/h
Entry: 25; km/h
